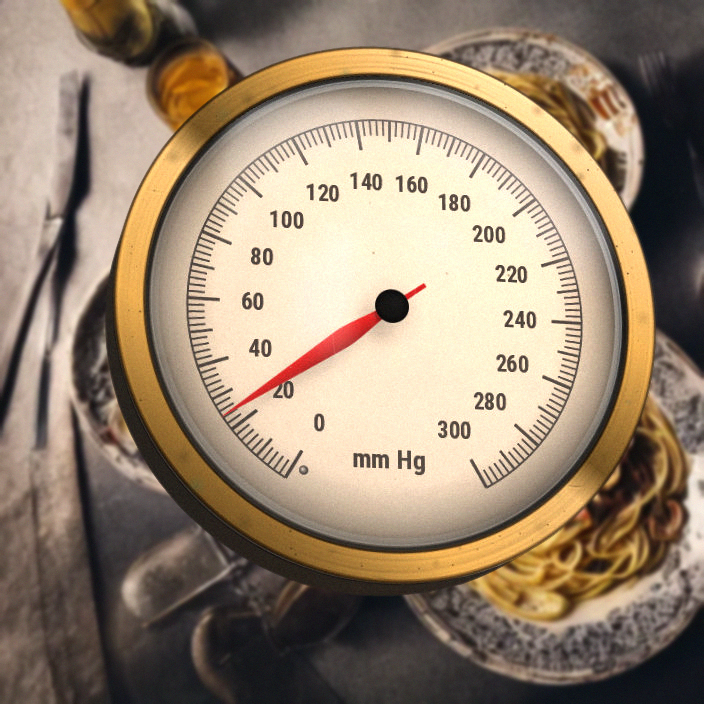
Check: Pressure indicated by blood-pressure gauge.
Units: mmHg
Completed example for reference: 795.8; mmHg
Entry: 24; mmHg
